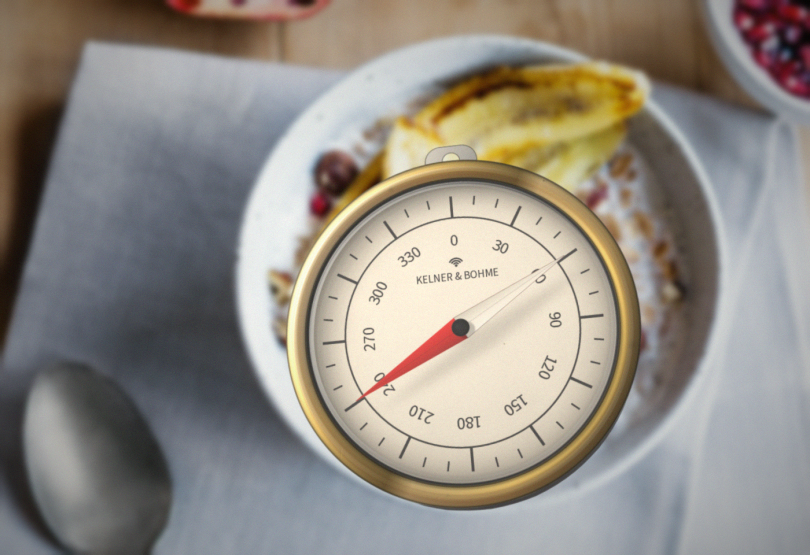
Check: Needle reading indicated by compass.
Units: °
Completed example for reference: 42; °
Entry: 240; °
